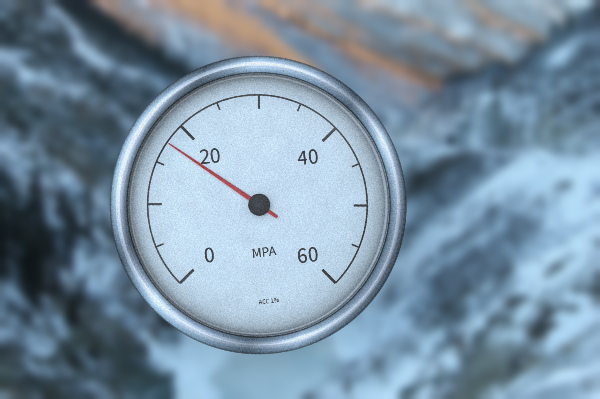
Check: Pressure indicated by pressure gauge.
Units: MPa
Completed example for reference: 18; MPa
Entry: 17.5; MPa
